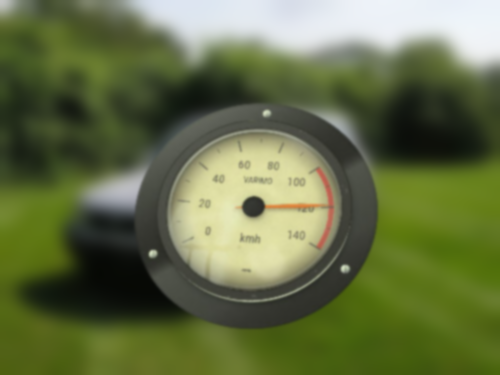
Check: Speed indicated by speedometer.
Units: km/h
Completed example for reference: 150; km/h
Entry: 120; km/h
